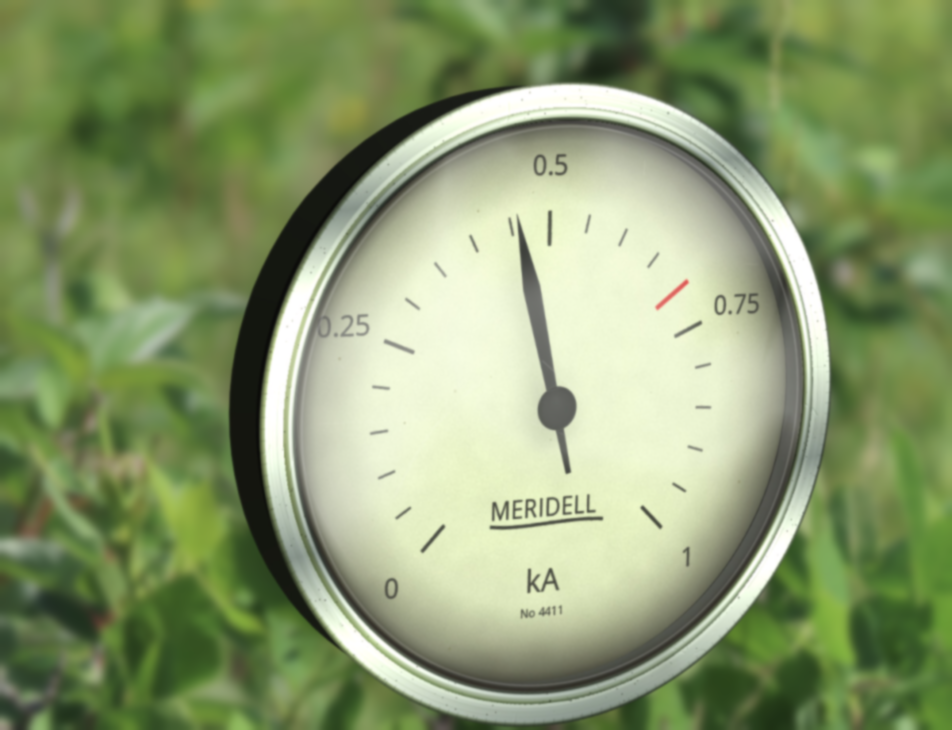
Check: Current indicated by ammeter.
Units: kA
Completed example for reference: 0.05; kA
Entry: 0.45; kA
